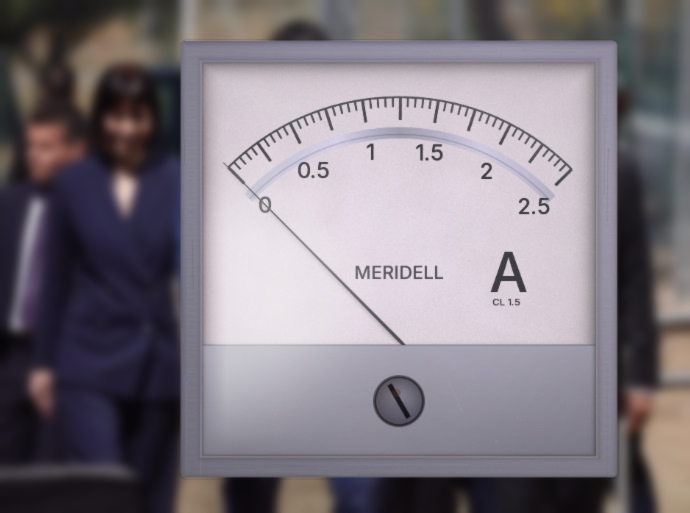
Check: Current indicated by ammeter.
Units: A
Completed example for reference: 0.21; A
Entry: 0; A
